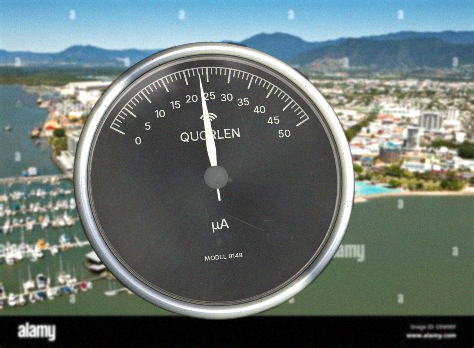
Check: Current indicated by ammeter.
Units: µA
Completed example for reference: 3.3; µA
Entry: 23; µA
